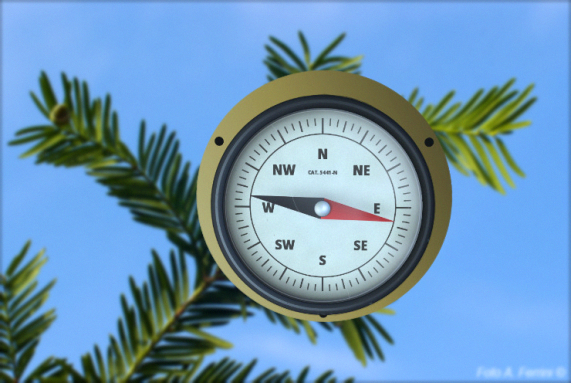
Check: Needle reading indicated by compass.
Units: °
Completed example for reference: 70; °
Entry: 100; °
